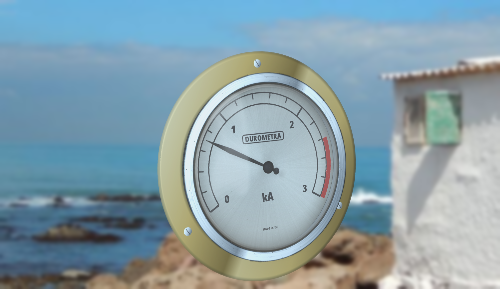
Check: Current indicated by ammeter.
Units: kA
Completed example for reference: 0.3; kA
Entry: 0.7; kA
